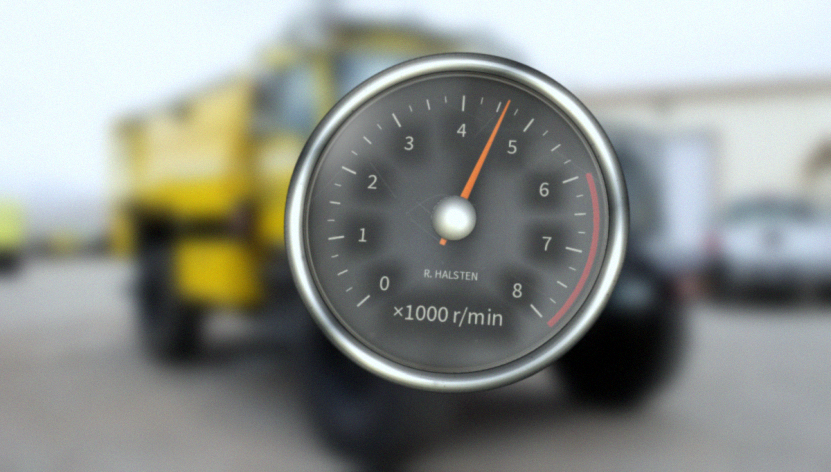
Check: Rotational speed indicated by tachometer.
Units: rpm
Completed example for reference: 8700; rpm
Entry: 4625; rpm
